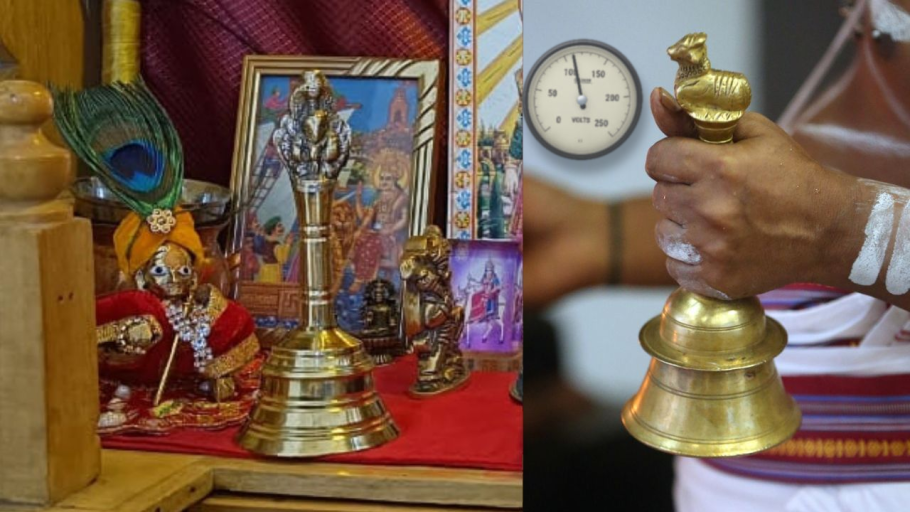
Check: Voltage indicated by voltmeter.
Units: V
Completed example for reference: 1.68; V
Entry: 110; V
